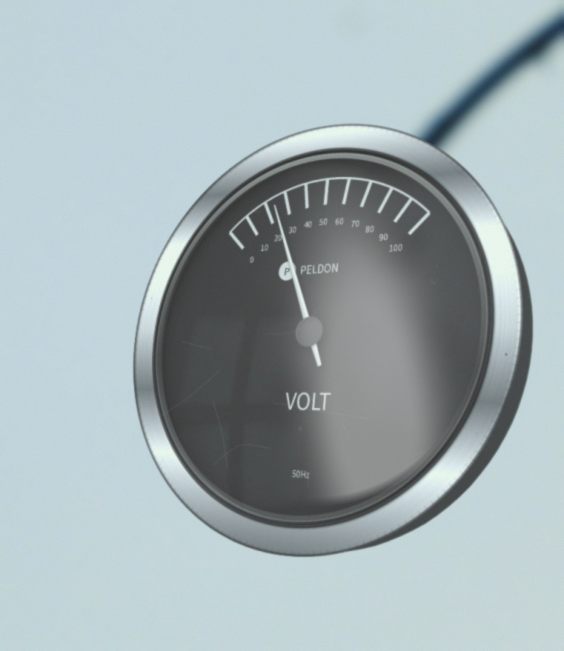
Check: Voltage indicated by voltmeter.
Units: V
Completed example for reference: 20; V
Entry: 25; V
